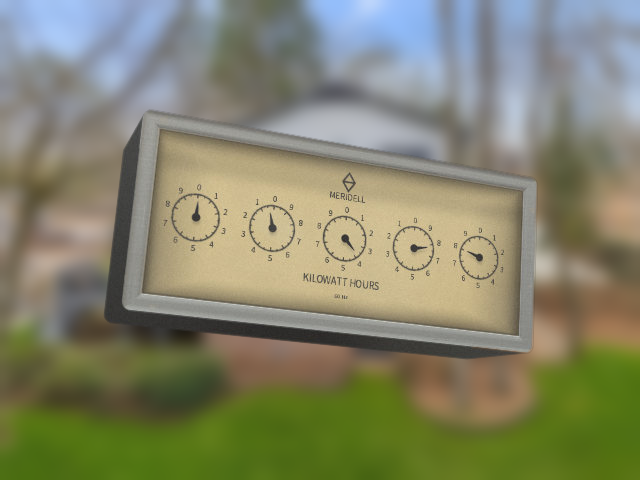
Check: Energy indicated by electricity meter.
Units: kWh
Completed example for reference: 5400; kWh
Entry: 378; kWh
